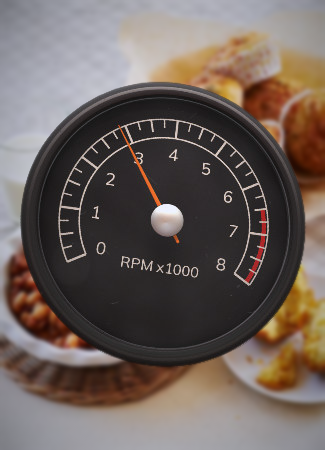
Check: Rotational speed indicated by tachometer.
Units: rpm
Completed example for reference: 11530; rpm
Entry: 2875; rpm
